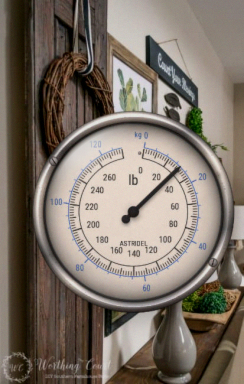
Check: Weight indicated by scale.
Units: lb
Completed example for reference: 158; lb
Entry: 30; lb
